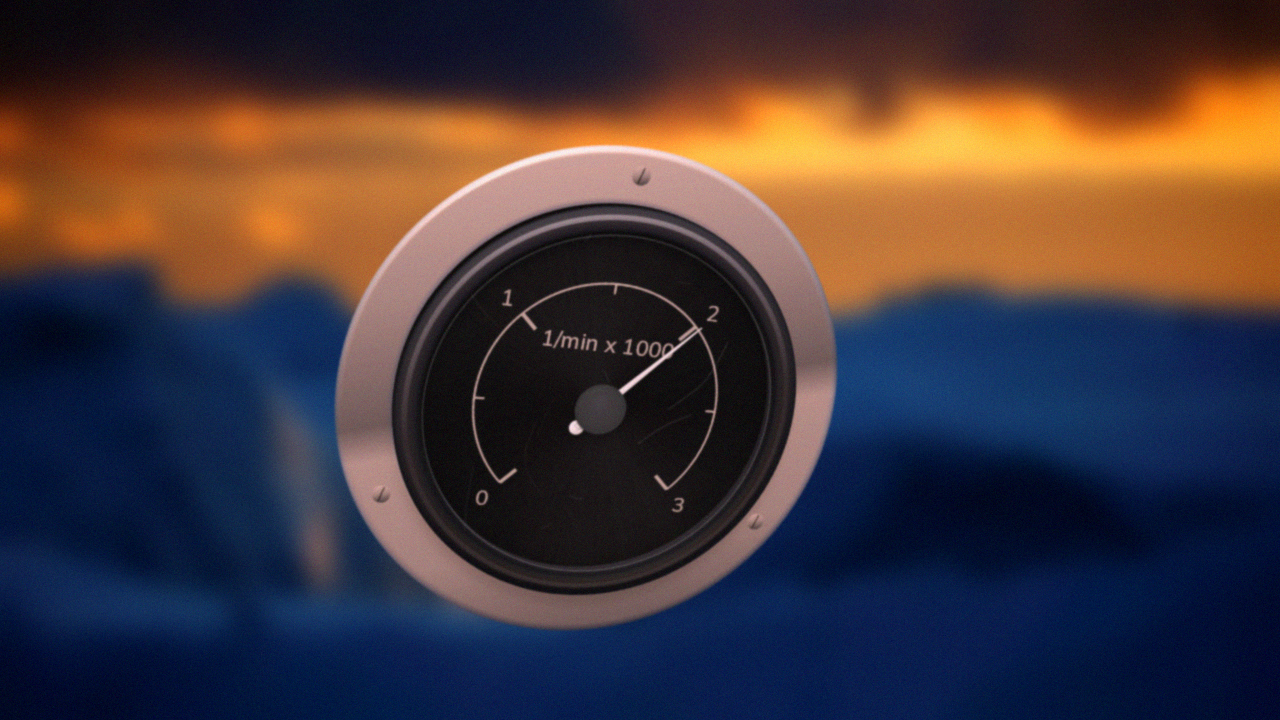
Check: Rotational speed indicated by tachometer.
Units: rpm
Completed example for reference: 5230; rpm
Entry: 2000; rpm
